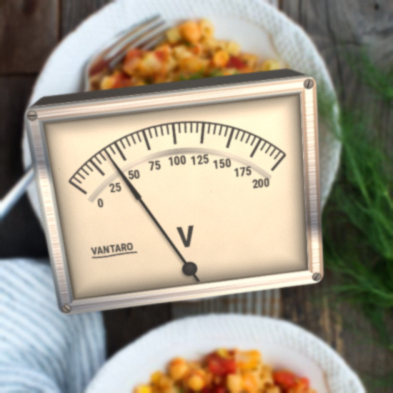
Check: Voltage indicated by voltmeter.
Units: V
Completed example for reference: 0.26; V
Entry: 40; V
